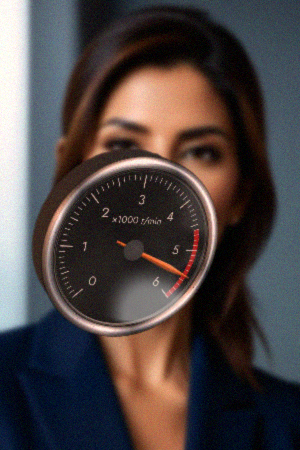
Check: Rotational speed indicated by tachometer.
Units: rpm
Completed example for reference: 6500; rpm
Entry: 5500; rpm
